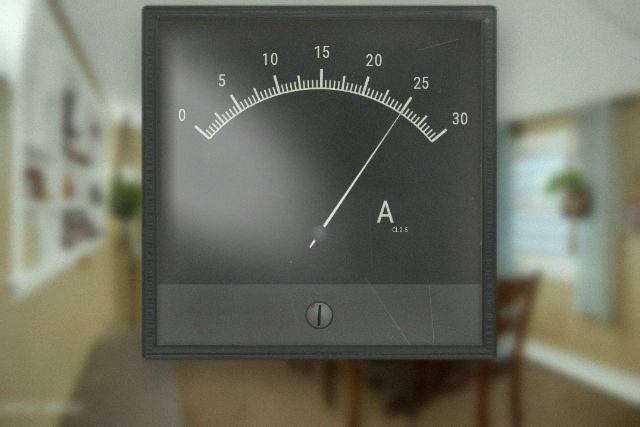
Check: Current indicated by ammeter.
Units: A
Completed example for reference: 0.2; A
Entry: 25; A
